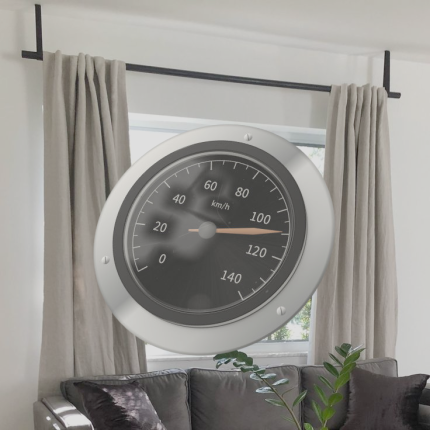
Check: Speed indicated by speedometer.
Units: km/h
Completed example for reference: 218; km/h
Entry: 110; km/h
